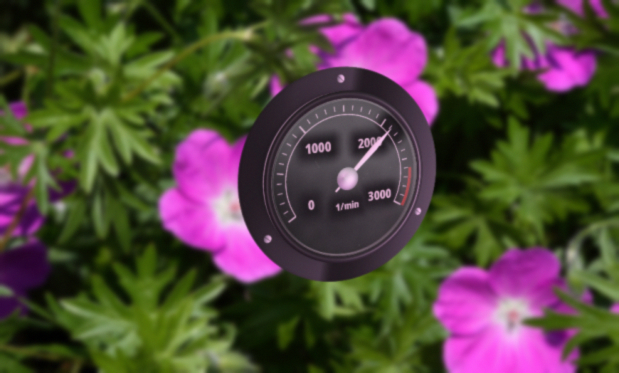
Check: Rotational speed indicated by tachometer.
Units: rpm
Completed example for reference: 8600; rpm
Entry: 2100; rpm
